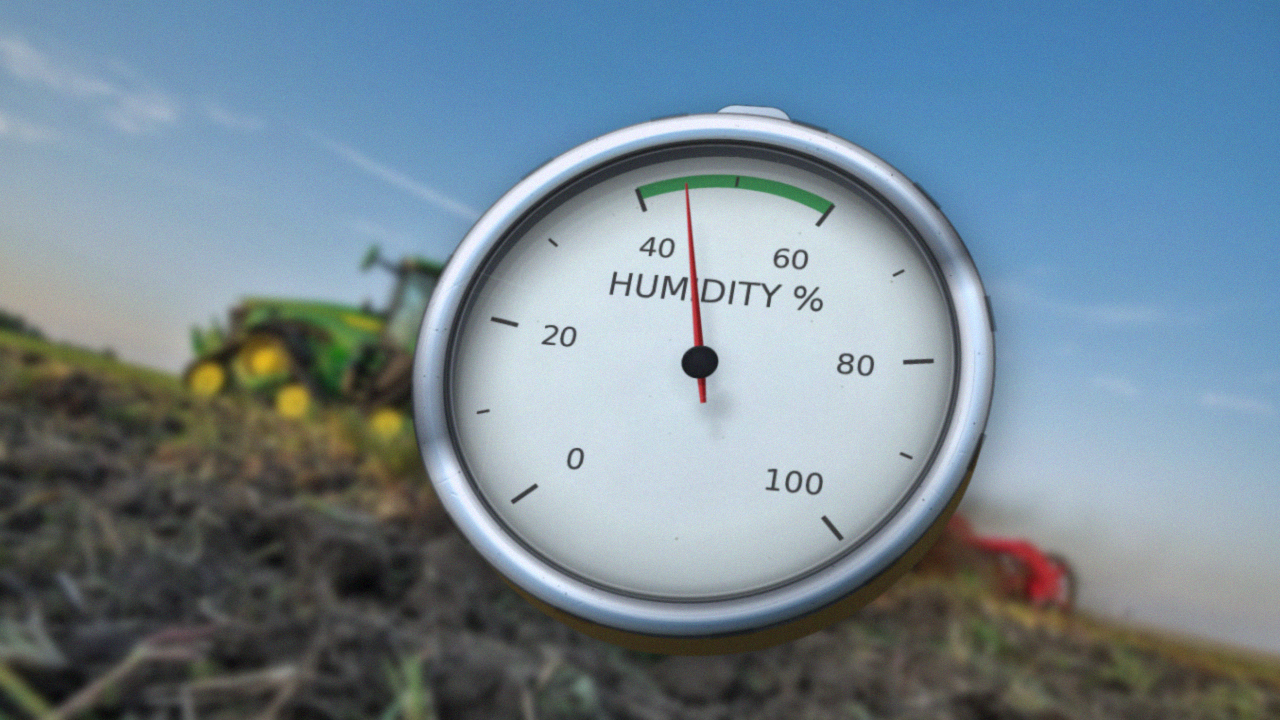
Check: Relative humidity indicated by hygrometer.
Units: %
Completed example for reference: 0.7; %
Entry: 45; %
